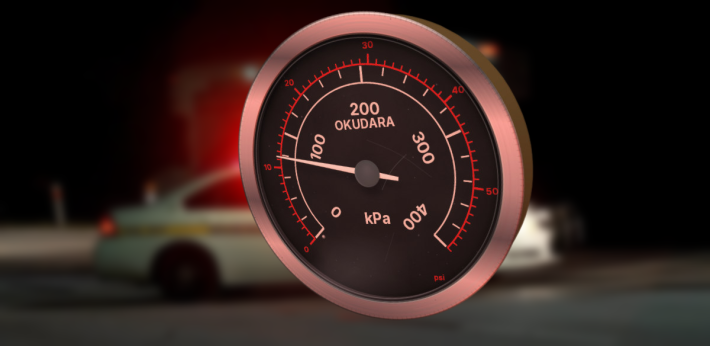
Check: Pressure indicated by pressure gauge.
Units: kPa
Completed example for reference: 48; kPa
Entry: 80; kPa
